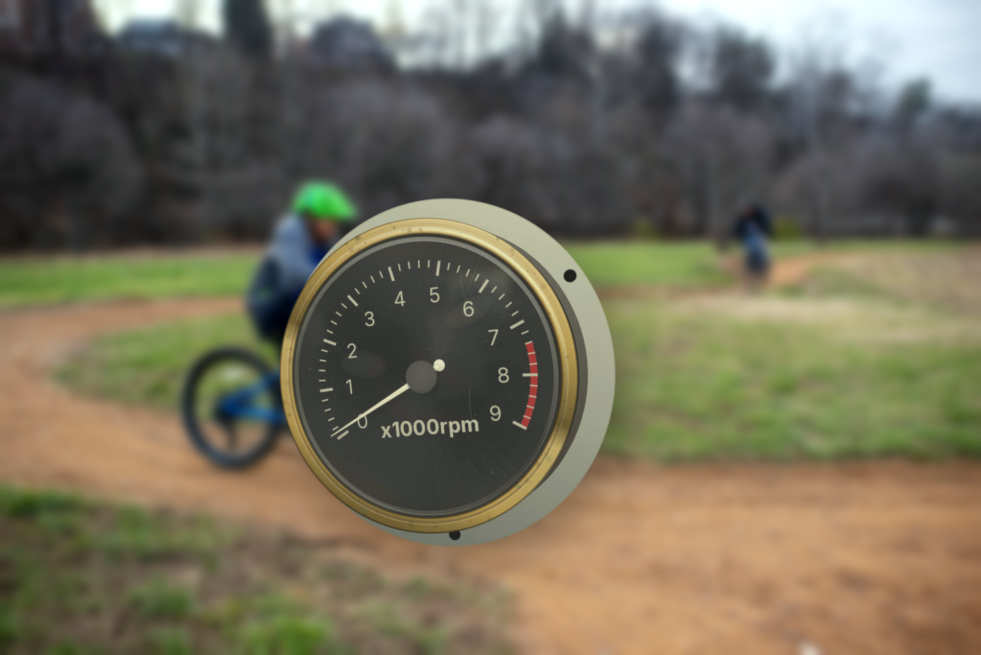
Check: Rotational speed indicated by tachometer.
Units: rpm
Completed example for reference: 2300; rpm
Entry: 100; rpm
